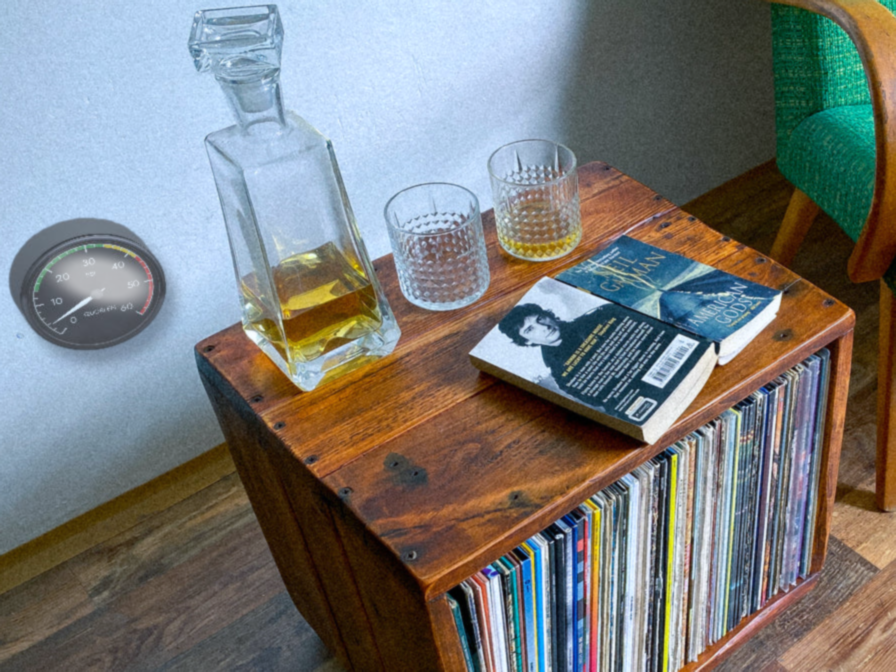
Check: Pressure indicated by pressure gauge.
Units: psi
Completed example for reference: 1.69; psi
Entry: 4; psi
